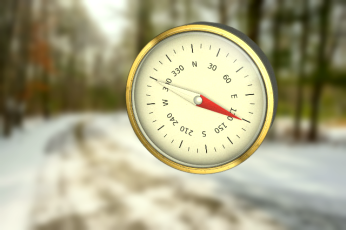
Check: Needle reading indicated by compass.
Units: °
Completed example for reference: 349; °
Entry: 120; °
